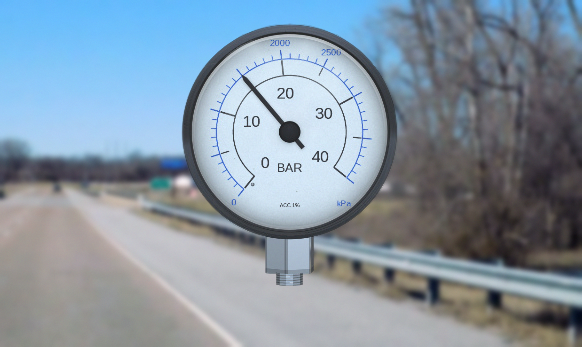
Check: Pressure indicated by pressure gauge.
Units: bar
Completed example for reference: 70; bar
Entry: 15; bar
